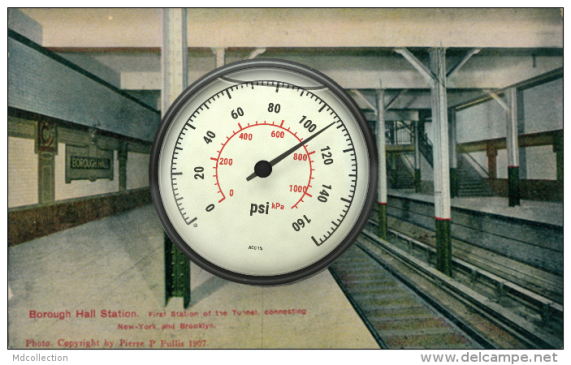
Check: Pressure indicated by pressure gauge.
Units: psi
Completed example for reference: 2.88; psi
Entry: 108; psi
